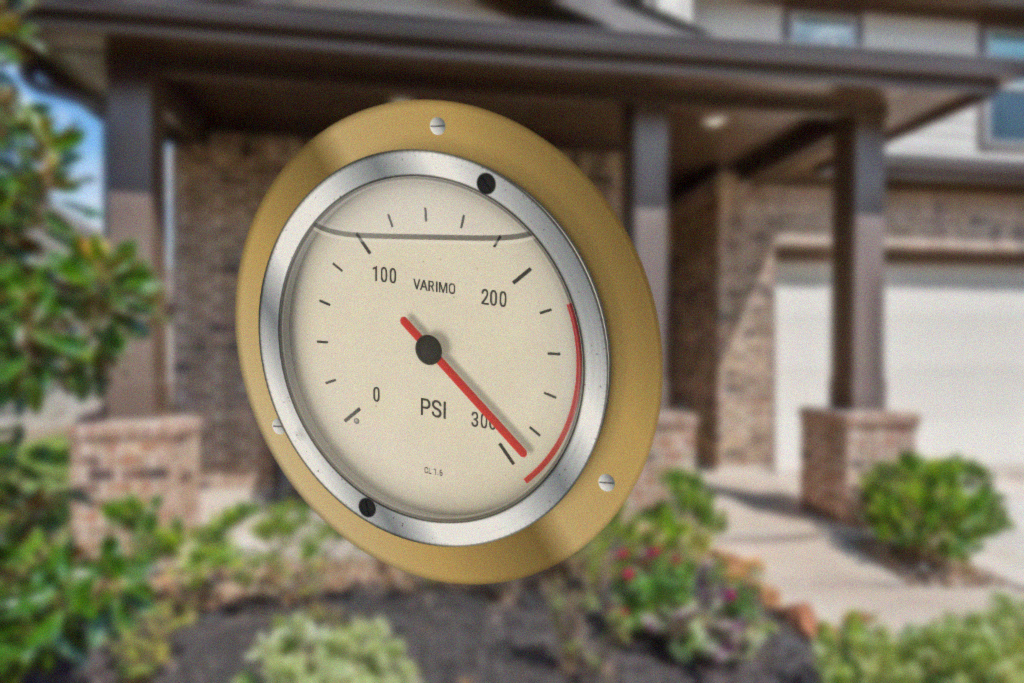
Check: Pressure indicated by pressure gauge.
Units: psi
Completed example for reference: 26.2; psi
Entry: 290; psi
